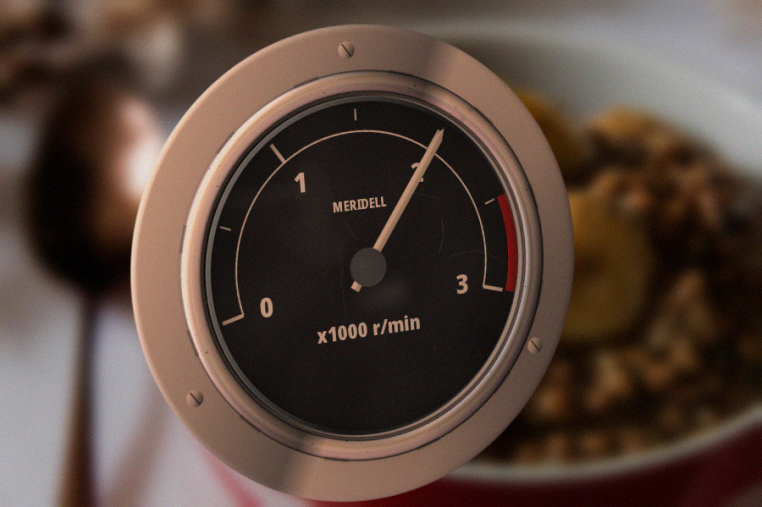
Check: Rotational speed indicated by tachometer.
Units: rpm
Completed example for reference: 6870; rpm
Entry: 2000; rpm
